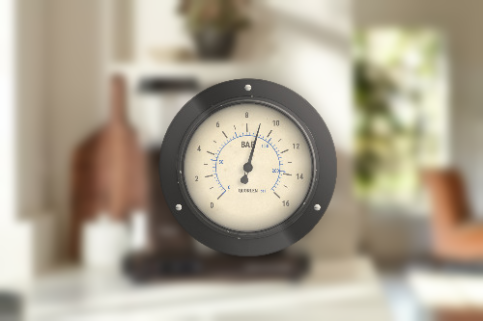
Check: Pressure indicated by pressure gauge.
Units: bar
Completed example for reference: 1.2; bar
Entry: 9; bar
